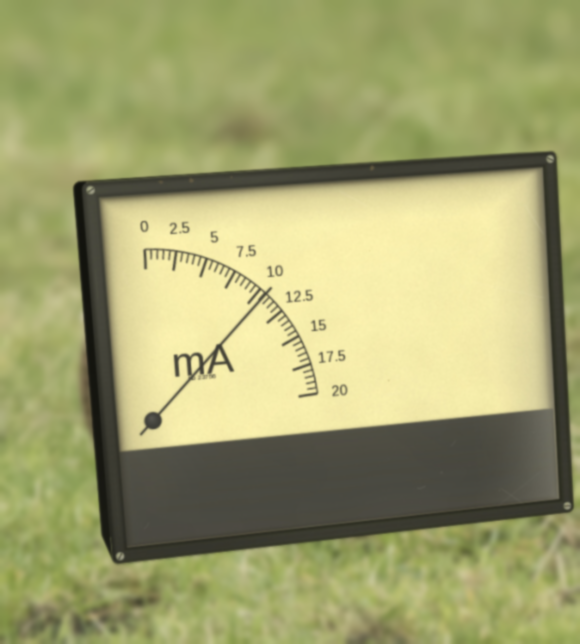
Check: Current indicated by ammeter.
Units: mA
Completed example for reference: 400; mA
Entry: 10.5; mA
